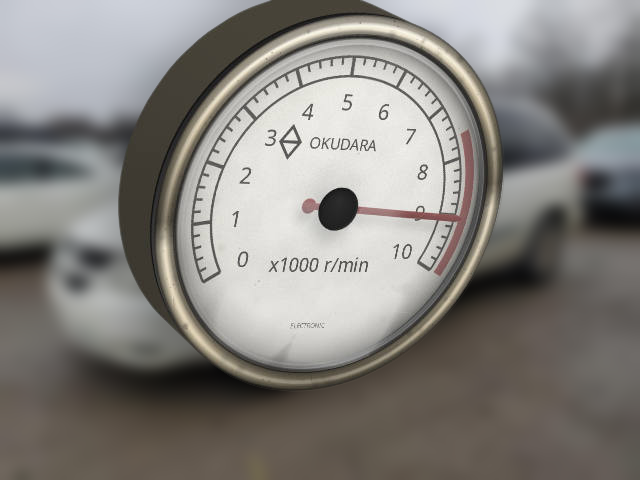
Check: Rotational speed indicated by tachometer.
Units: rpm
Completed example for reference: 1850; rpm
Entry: 9000; rpm
